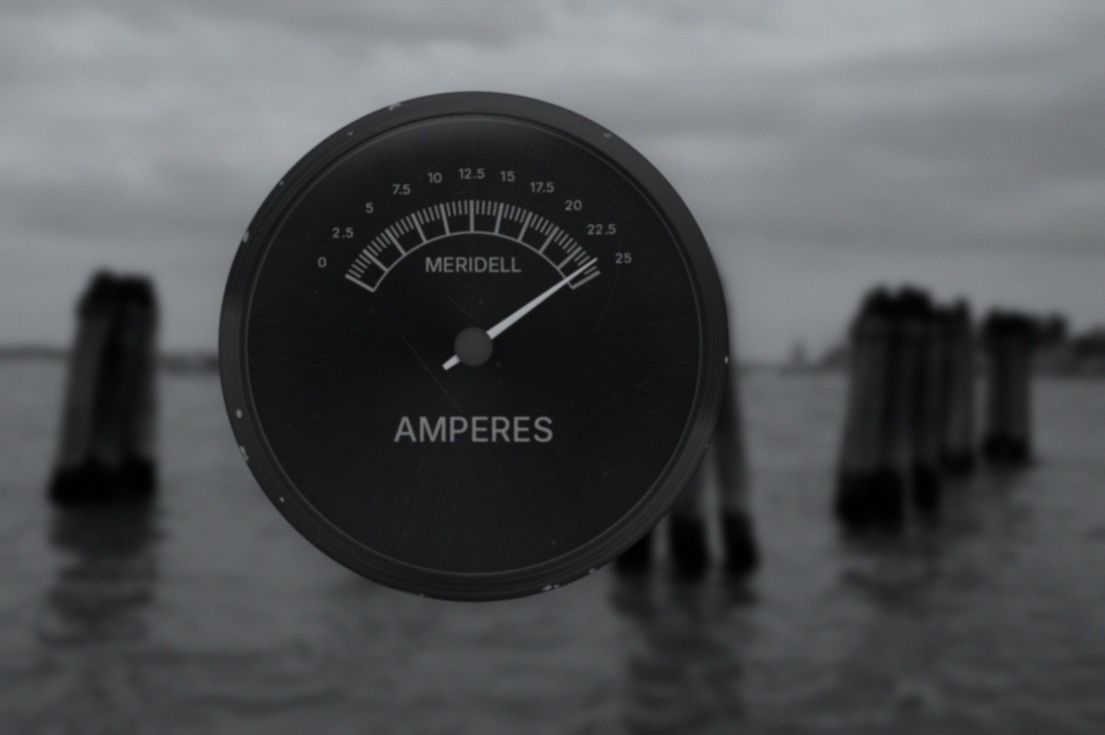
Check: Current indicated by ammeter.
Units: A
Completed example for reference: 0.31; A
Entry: 24; A
